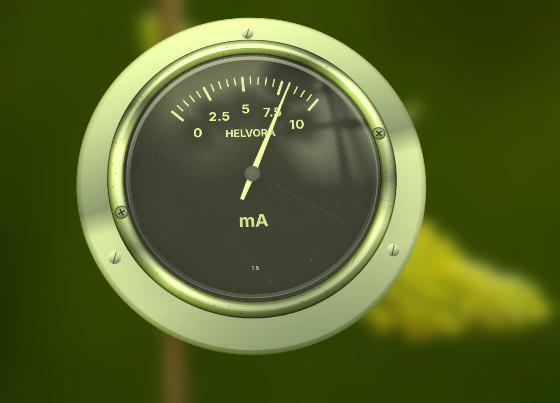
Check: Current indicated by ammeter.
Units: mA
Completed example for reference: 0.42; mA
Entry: 8; mA
